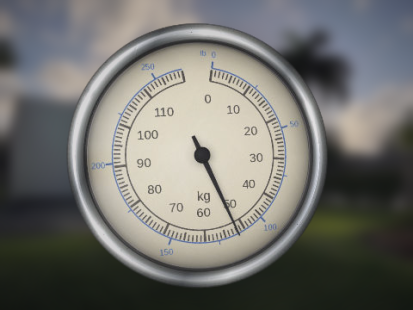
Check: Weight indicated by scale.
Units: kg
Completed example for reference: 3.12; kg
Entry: 52; kg
